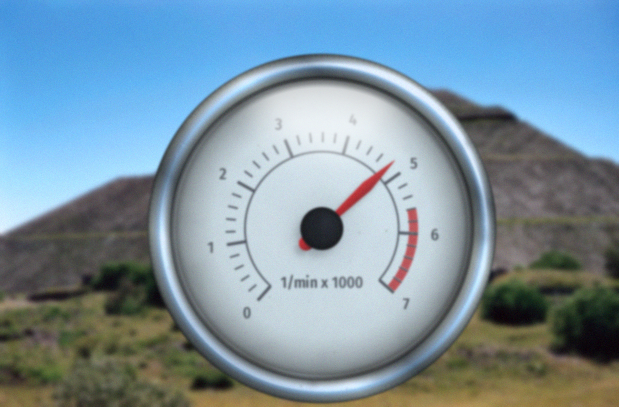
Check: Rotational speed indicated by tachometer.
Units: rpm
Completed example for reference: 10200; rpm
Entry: 4800; rpm
